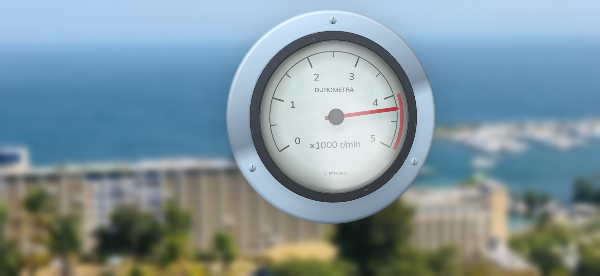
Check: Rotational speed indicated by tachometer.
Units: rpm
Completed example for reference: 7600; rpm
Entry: 4250; rpm
